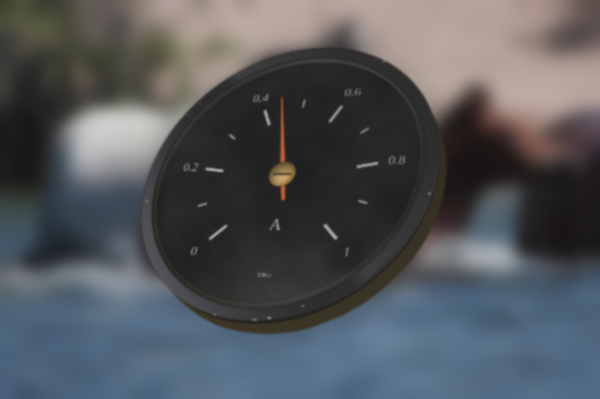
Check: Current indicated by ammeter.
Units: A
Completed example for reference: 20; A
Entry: 0.45; A
